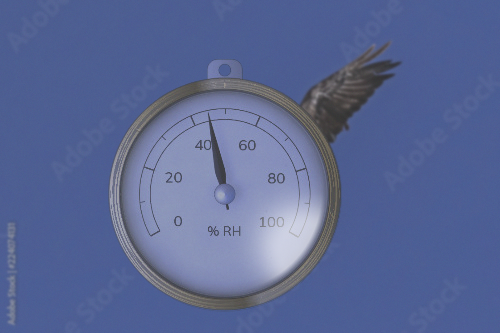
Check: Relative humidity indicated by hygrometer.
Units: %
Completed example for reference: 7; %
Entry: 45; %
